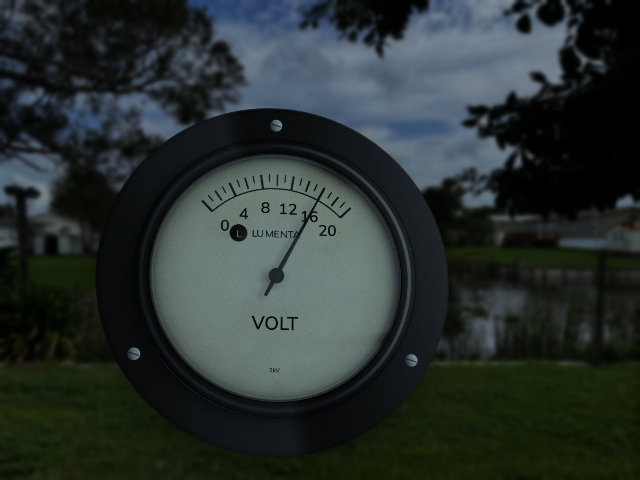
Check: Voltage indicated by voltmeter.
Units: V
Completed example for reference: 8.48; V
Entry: 16; V
